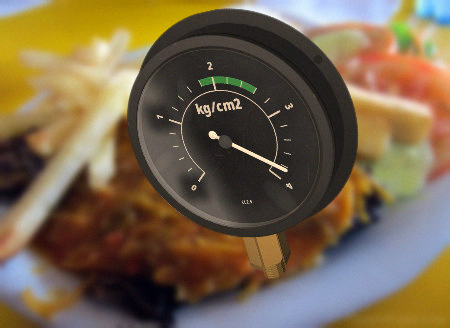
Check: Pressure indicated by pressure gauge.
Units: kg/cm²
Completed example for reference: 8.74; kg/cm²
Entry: 3.8; kg/cm²
